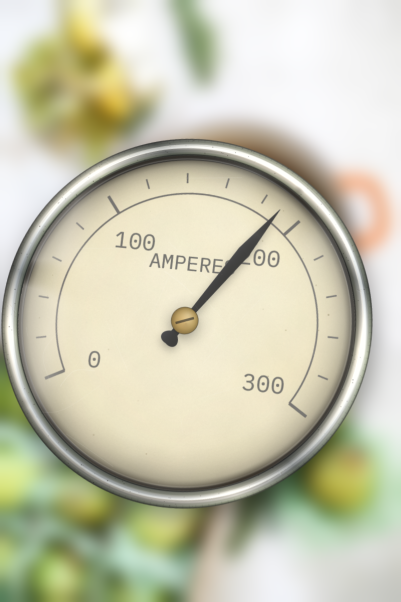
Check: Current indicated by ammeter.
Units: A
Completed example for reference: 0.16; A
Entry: 190; A
